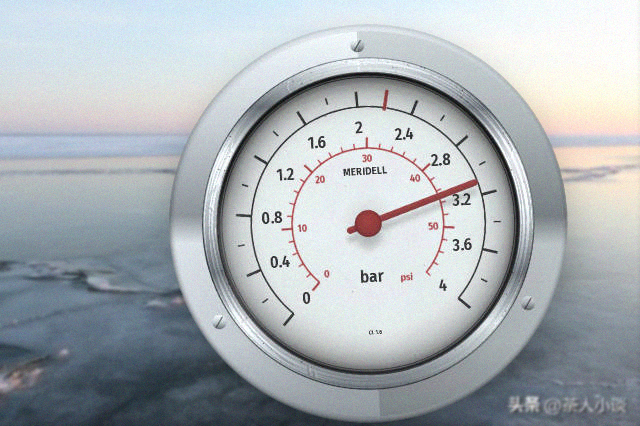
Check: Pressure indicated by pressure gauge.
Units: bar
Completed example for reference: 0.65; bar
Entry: 3.1; bar
